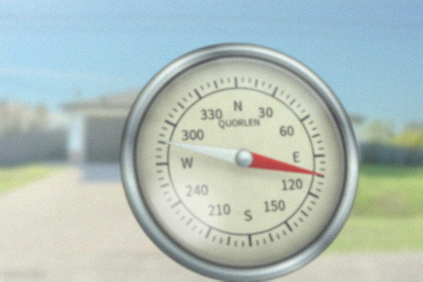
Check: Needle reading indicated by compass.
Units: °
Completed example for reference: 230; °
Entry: 105; °
